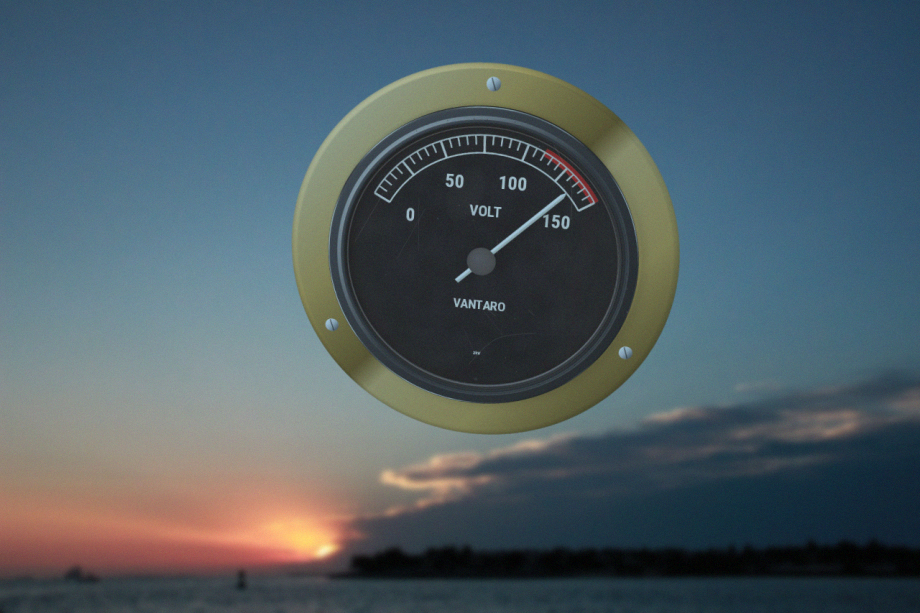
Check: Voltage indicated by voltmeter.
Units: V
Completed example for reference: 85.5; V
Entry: 135; V
